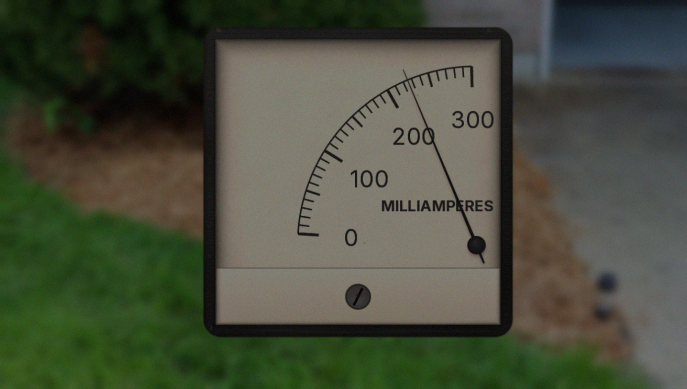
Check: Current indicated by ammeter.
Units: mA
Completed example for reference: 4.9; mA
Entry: 225; mA
